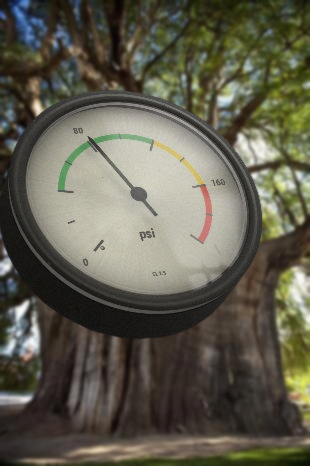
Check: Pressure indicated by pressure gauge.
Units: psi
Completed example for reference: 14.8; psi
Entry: 80; psi
